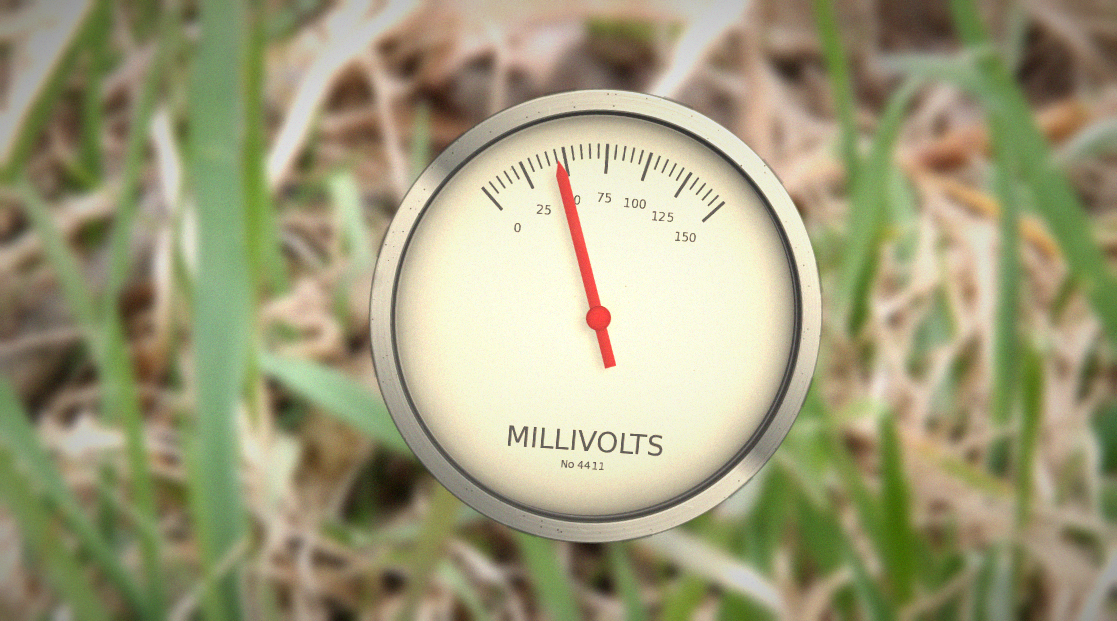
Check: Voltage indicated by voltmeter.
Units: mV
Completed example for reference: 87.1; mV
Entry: 45; mV
